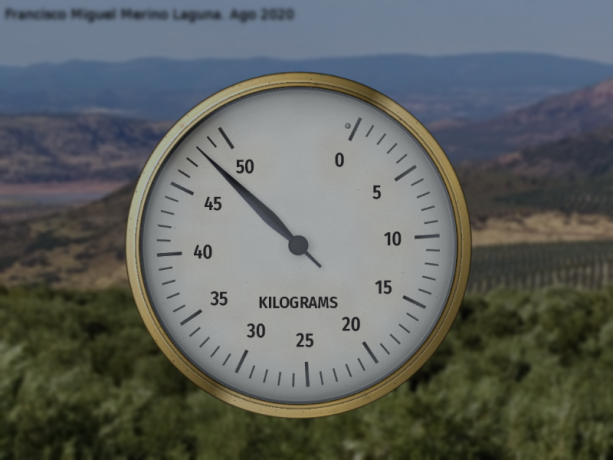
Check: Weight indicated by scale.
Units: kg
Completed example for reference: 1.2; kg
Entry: 48; kg
